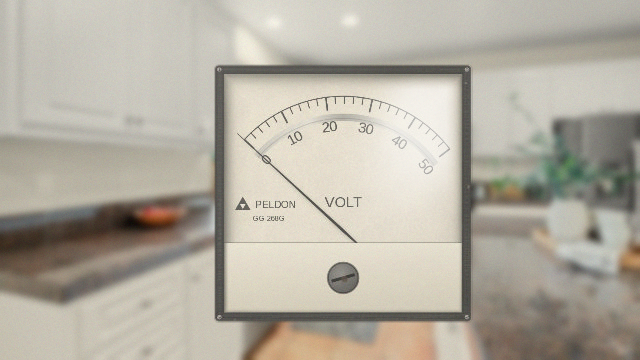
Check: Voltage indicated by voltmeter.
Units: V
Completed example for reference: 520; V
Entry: 0; V
